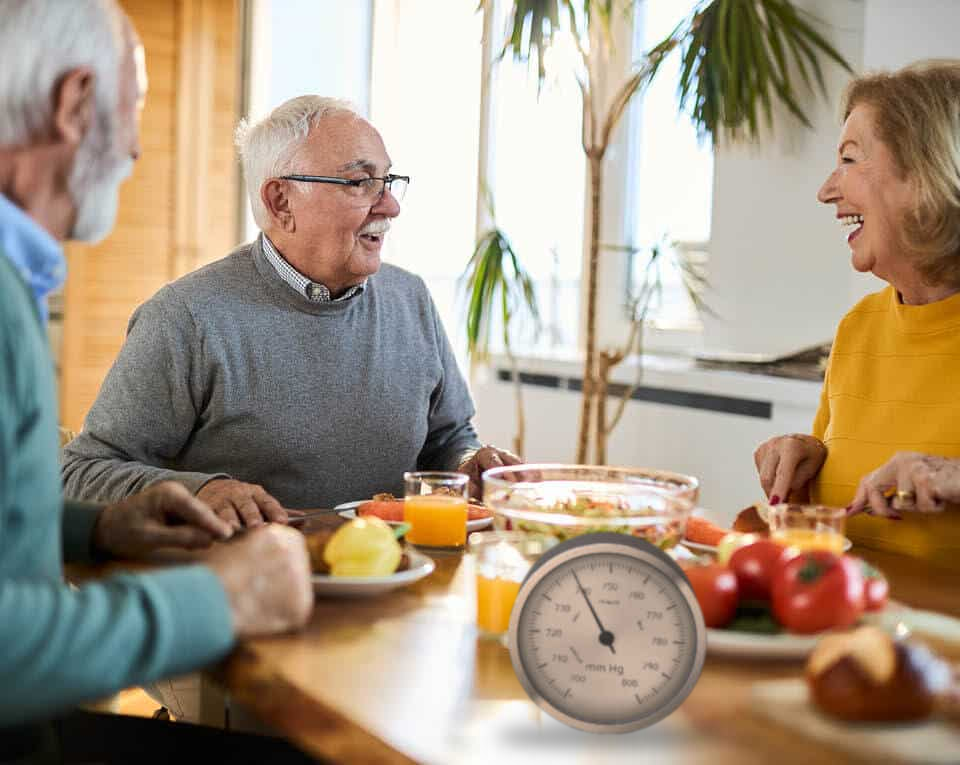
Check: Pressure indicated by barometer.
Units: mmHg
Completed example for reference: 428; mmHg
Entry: 740; mmHg
